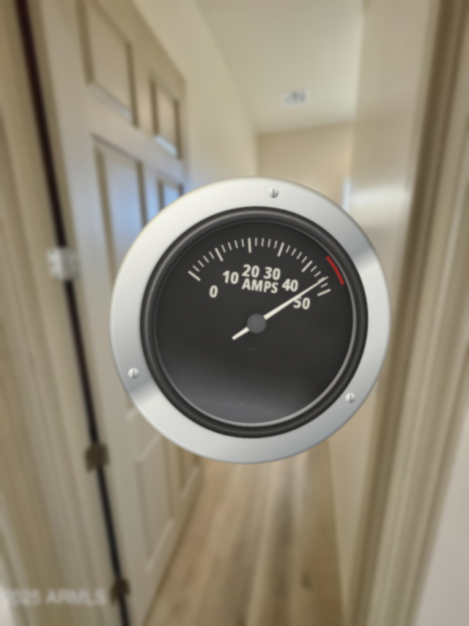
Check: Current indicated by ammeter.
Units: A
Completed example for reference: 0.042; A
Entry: 46; A
